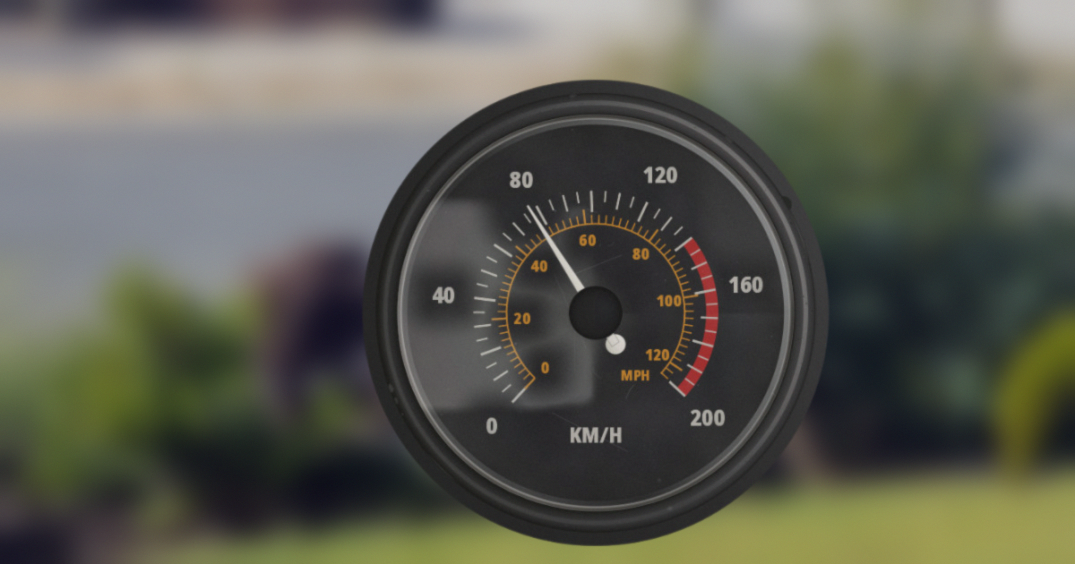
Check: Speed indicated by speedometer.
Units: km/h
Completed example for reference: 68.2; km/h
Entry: 77.5; km/h
